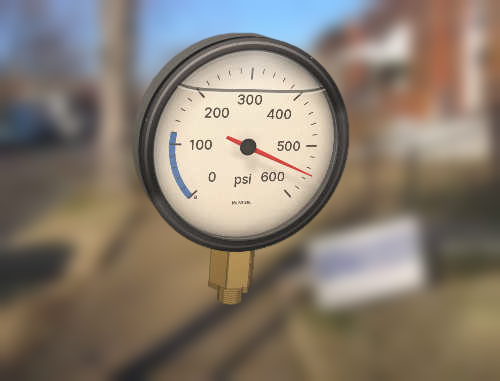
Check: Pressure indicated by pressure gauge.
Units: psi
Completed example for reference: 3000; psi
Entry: 550; psi
